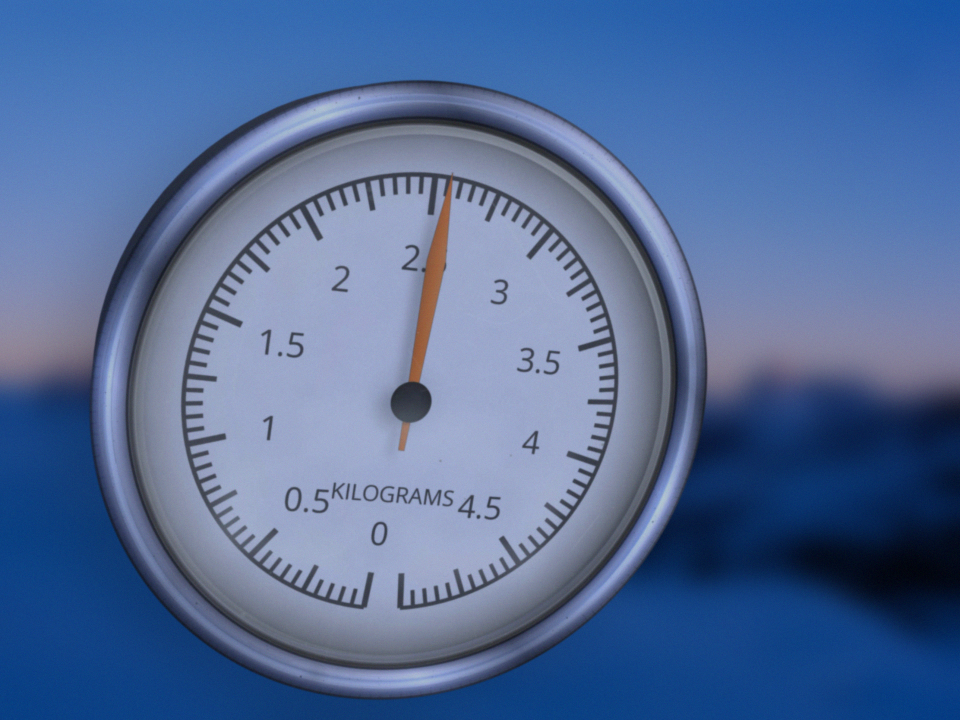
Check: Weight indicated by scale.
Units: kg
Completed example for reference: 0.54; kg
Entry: 2.55; kg
